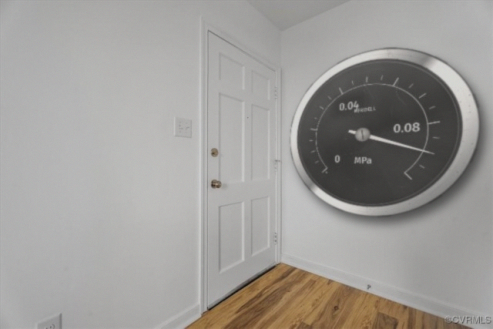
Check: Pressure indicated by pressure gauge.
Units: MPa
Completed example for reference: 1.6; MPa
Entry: 0.09; MPa
